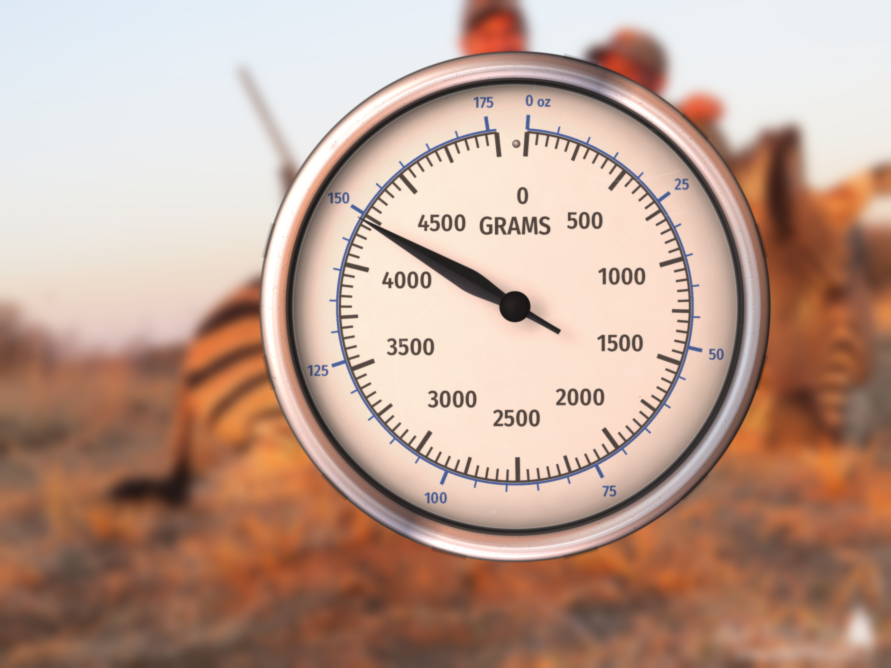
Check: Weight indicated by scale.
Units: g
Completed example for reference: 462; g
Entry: 4225; g
